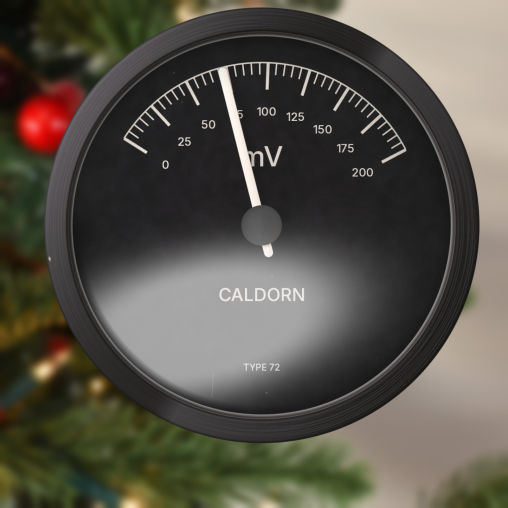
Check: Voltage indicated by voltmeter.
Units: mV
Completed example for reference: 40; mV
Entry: 72.5; mV
